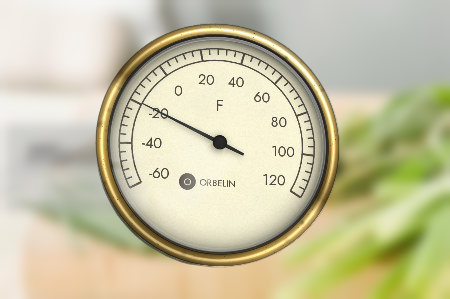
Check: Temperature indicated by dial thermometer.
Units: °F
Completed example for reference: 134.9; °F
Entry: -20; °F
